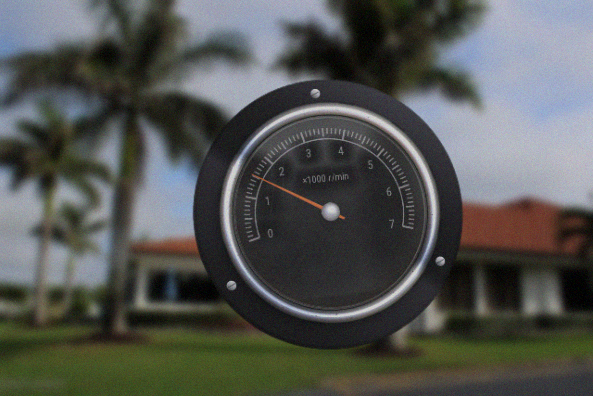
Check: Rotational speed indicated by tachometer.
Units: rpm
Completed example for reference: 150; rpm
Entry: 1500; rpm
